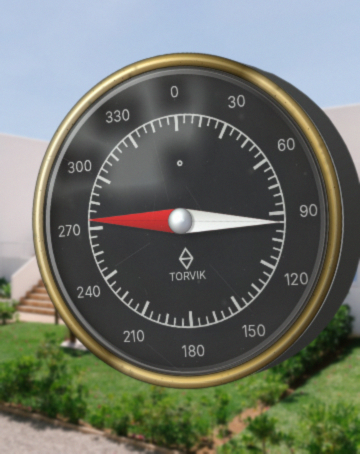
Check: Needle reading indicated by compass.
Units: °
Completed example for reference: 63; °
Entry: 275; °
